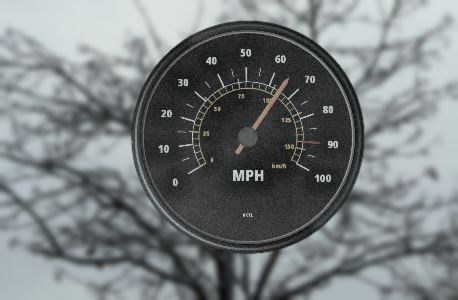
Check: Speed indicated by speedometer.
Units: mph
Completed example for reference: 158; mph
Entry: 65; mph
